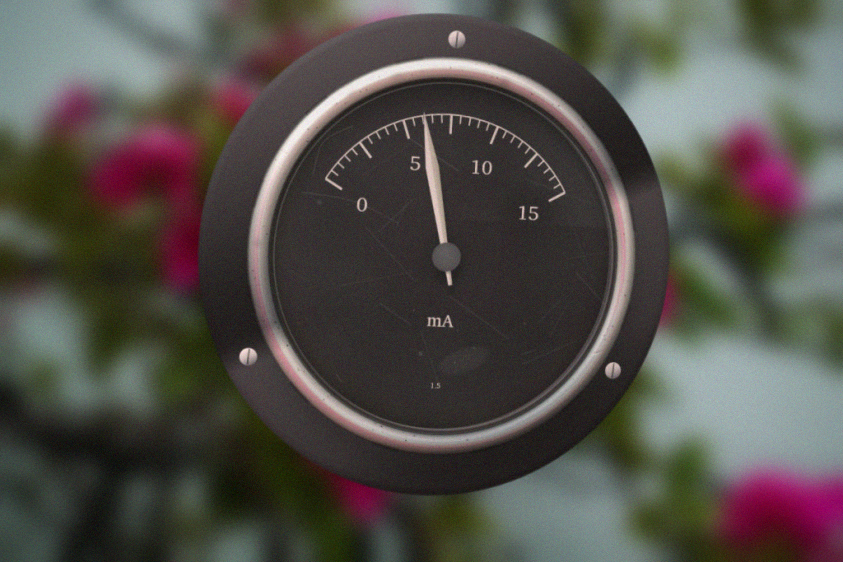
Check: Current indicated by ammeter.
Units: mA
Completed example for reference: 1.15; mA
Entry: 6; mA
